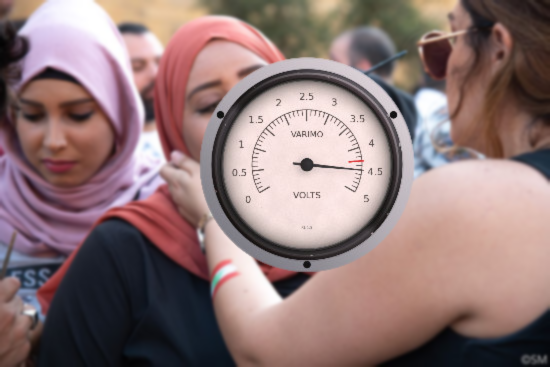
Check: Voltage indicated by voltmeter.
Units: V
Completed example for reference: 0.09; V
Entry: 4.5; V
